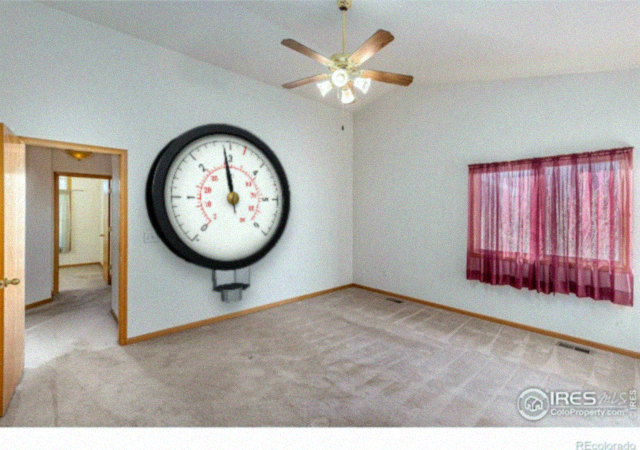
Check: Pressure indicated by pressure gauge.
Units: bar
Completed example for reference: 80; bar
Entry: 2.8; bar
